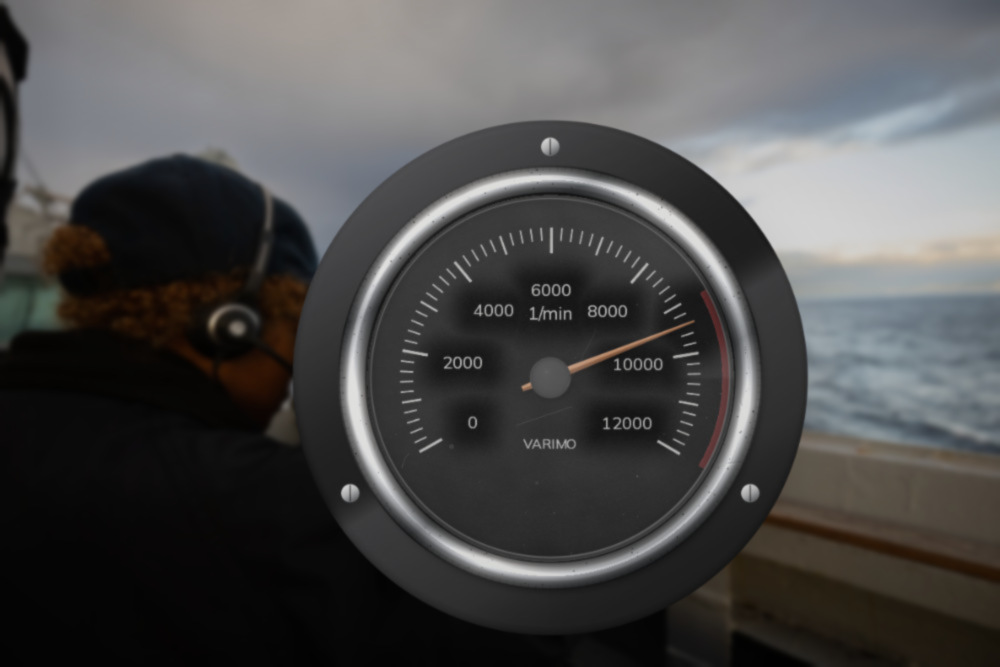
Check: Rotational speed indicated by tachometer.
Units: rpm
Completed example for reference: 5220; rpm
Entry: 9400; rpm
